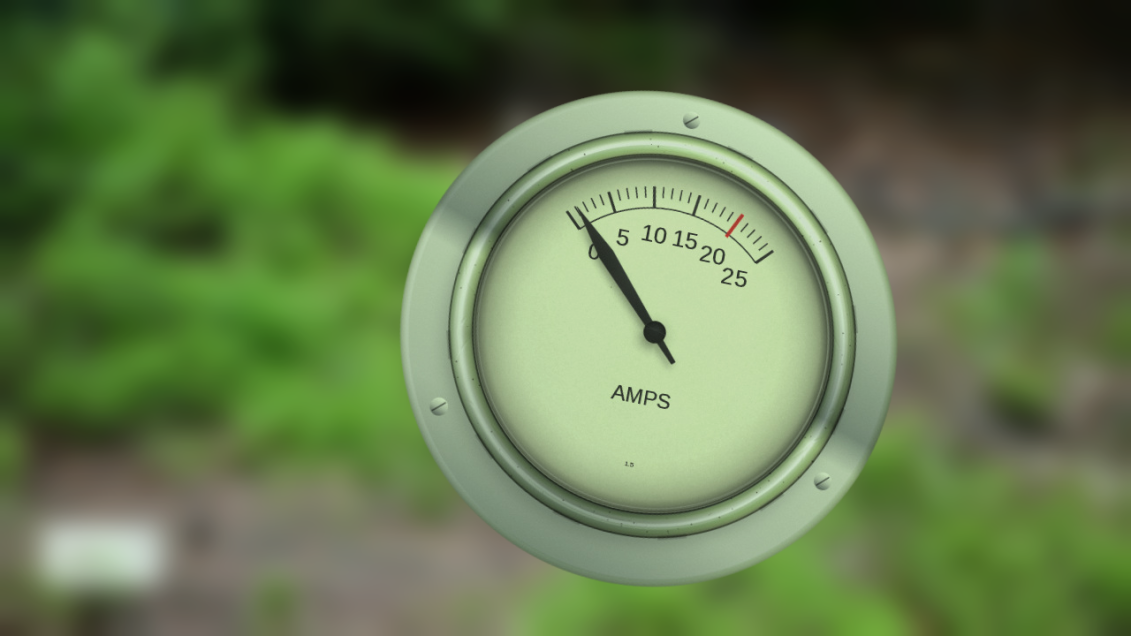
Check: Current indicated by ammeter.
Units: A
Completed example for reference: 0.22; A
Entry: 1; A
